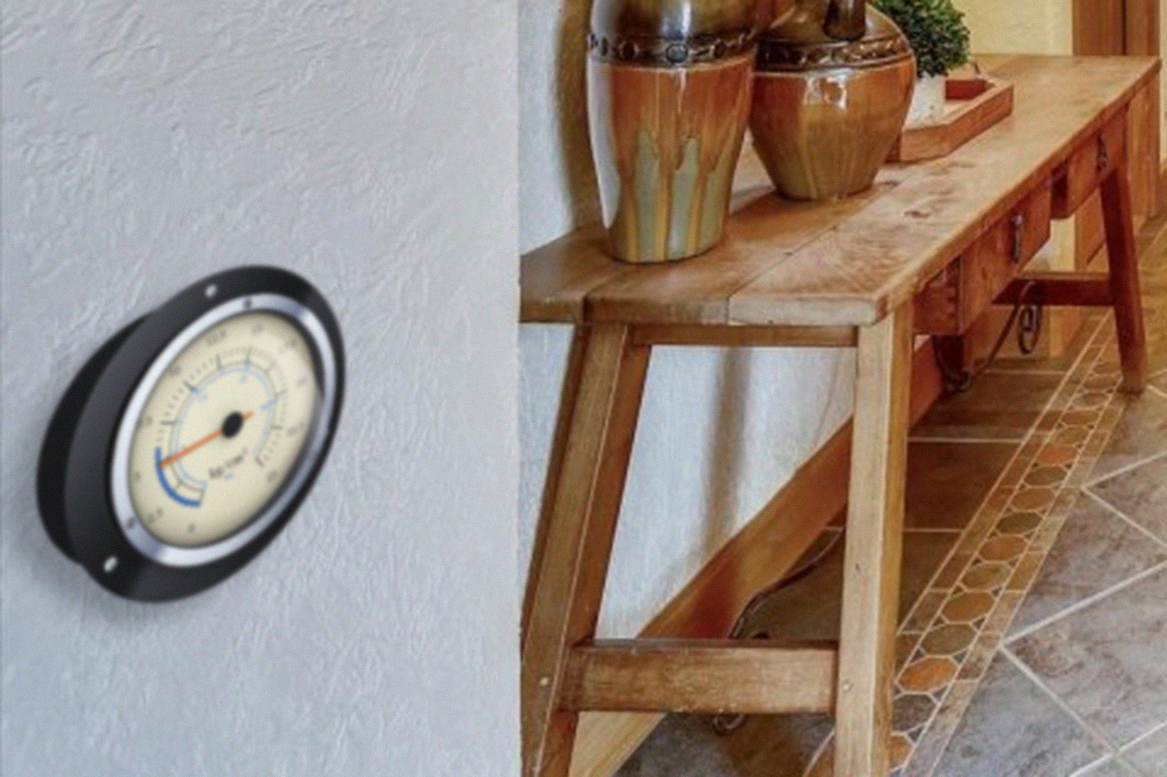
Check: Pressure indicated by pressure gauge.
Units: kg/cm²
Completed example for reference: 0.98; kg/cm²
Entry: 5; kg/cm²
